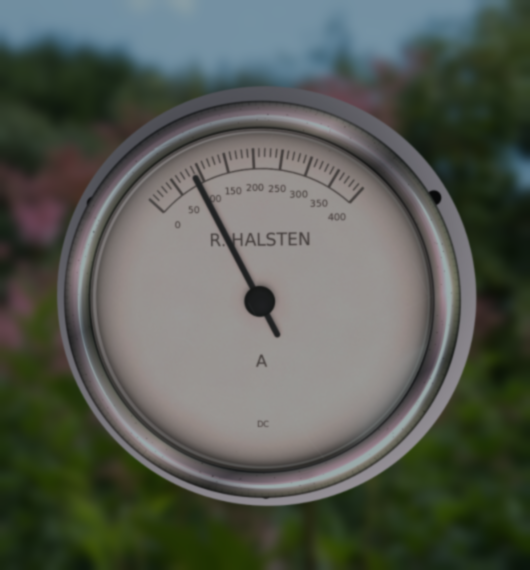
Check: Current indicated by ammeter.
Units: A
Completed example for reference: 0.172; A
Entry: 90; A
